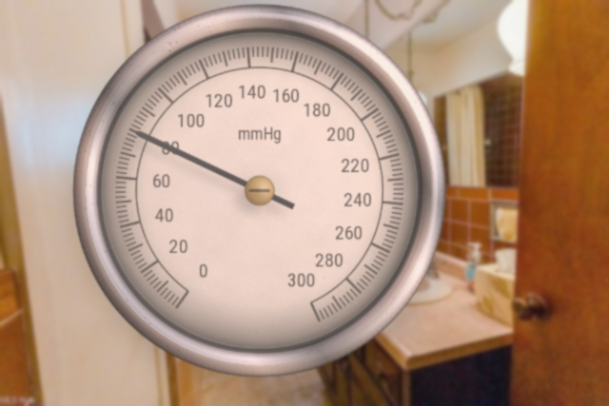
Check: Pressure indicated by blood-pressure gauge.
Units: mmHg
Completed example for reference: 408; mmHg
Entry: 80; mmHg
